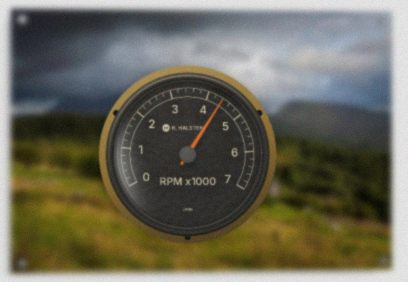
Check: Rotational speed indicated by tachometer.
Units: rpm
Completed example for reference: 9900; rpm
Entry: 4400; rpm
